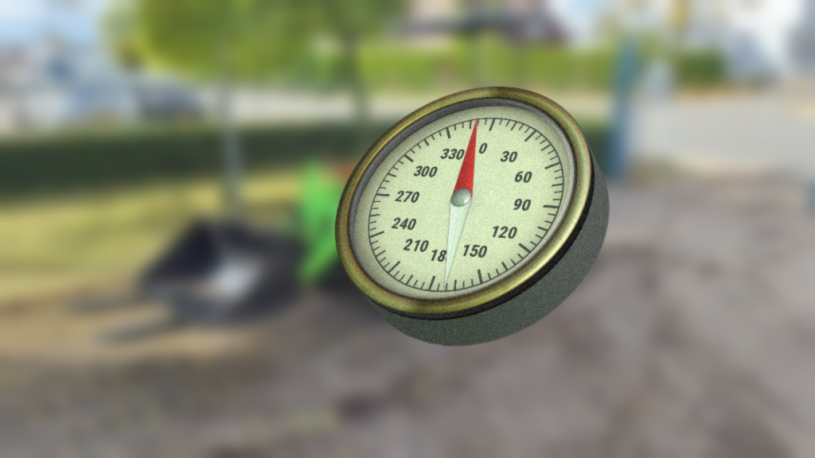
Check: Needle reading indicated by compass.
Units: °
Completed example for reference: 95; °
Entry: 350; °
